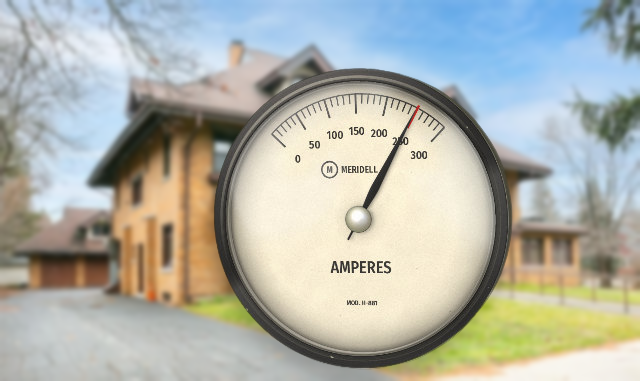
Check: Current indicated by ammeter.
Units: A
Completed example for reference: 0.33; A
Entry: 250; A
